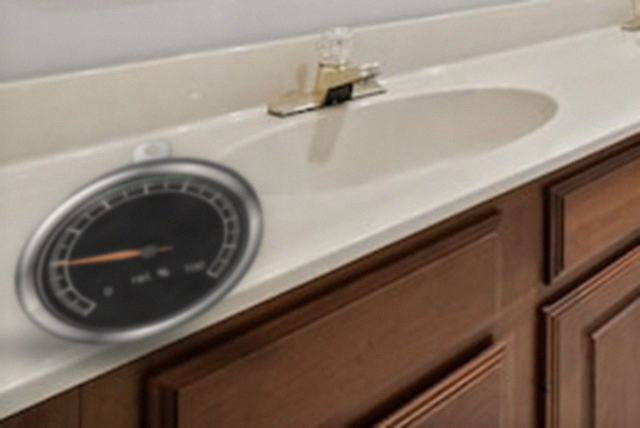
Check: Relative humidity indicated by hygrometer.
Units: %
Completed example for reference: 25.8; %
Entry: 20; %
